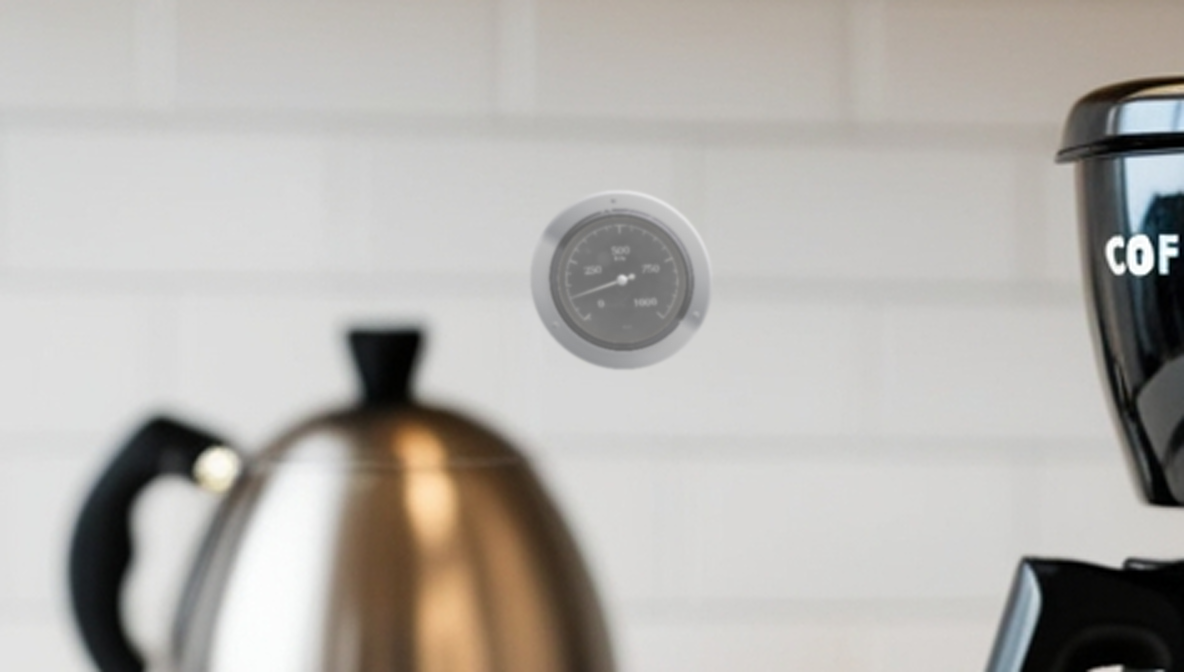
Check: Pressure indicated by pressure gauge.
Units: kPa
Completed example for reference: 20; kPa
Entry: 100; kPa
